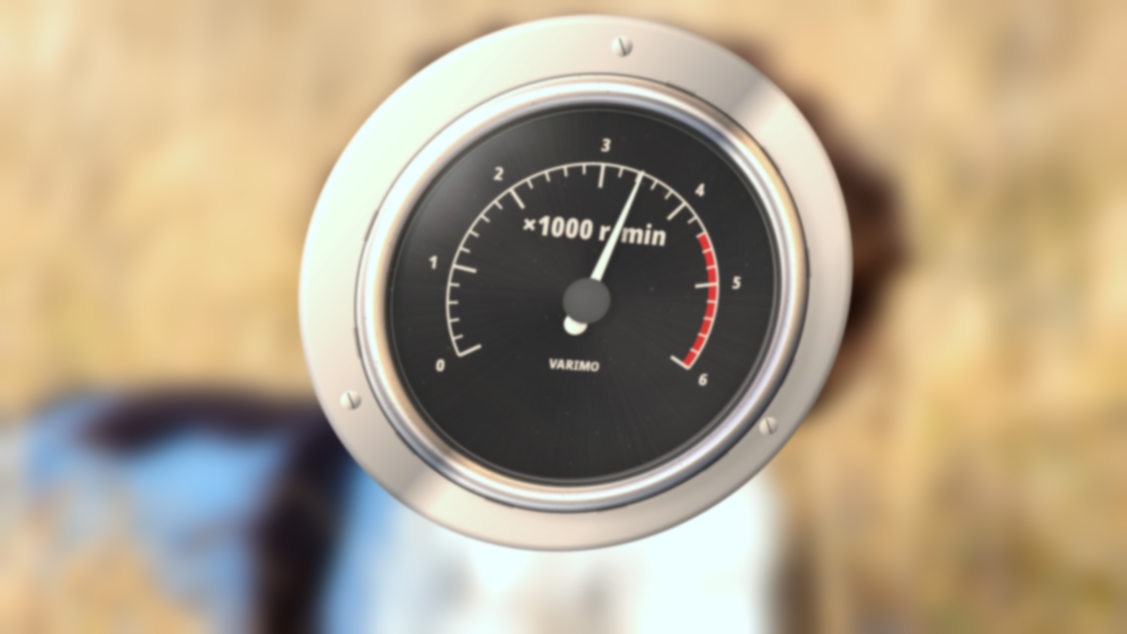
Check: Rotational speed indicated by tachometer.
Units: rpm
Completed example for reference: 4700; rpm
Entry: 3400; rpm
